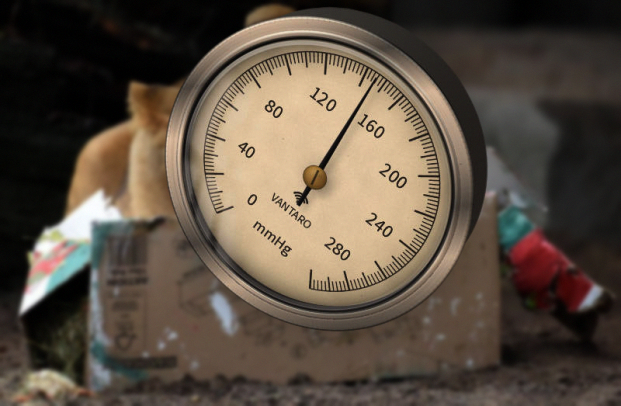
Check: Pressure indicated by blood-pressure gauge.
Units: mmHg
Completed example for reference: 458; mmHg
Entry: 146; mmHg
